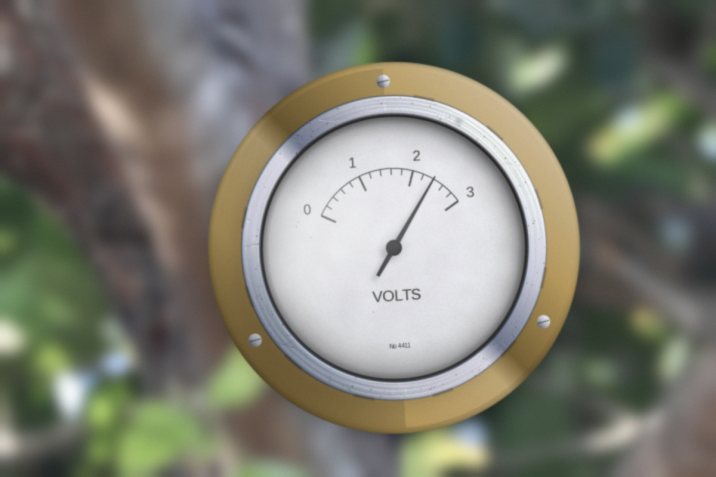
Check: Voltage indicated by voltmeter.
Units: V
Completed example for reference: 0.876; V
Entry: 2.4; V
